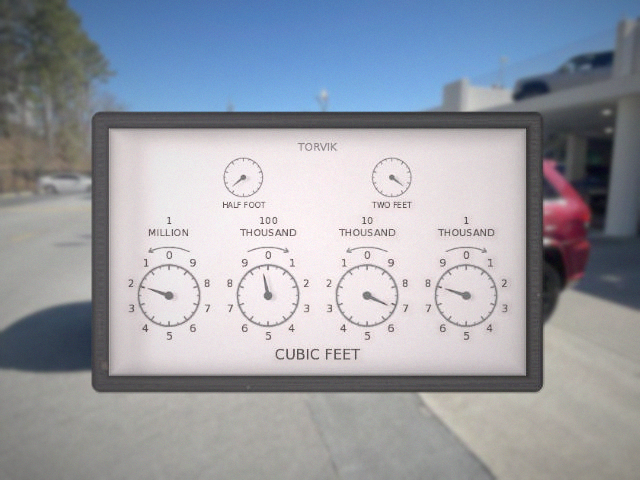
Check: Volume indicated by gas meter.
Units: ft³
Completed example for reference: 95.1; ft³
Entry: 196800; ft³
